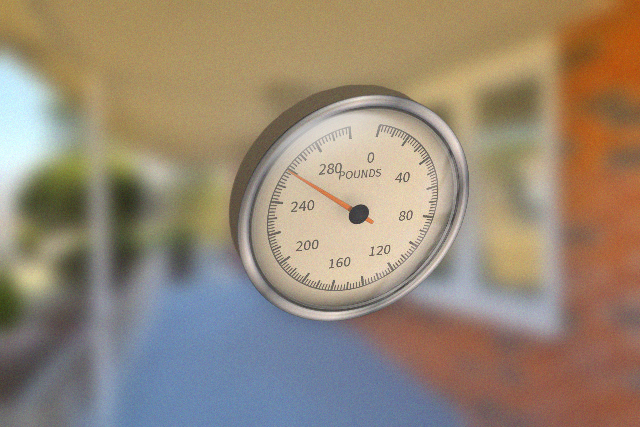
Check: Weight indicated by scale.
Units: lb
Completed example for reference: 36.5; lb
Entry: 260; lb
